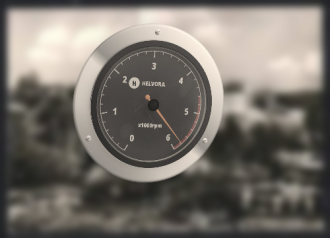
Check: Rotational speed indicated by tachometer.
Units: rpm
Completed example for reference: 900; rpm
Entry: 5800; rpm
